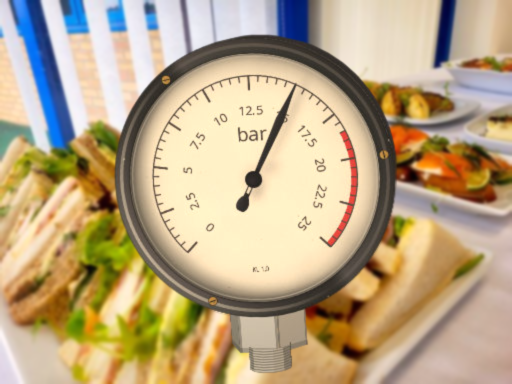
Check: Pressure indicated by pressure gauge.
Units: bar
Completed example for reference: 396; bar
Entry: 15; bar
